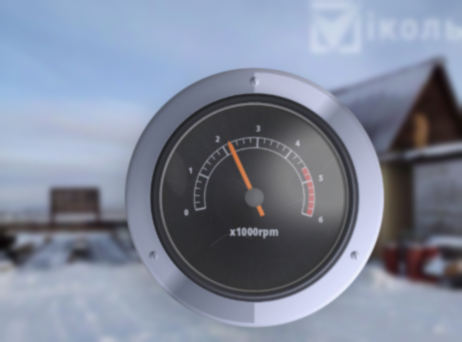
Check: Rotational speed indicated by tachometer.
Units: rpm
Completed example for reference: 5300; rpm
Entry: 2200; rpm
